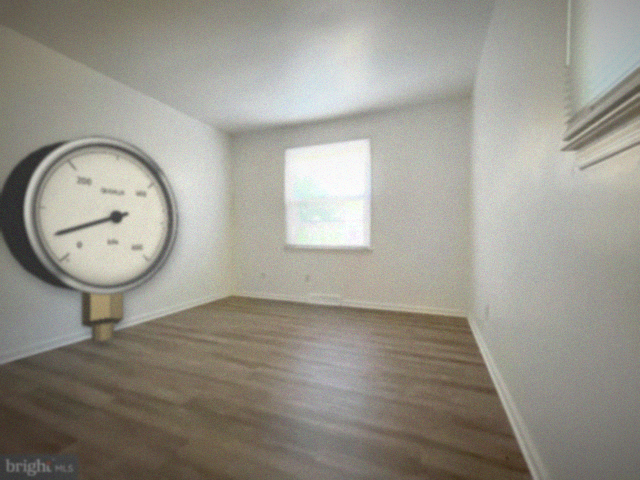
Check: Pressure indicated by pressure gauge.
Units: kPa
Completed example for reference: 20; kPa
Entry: 50; kPa
